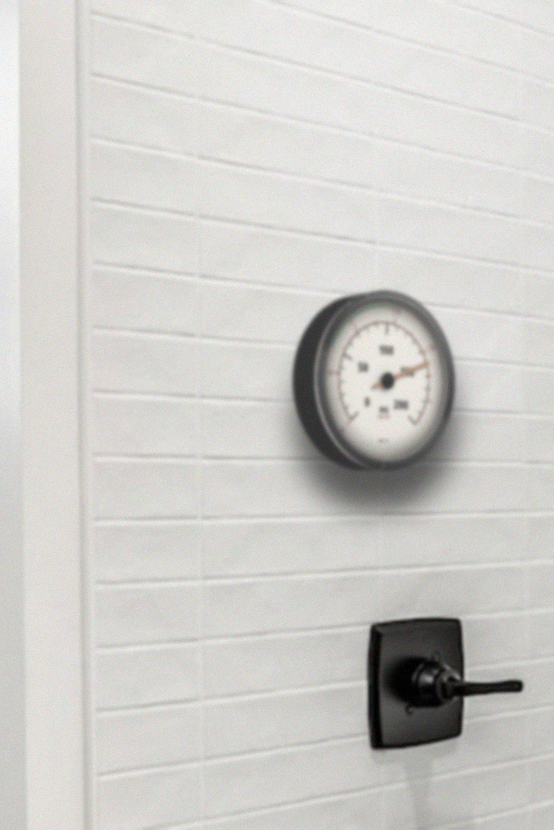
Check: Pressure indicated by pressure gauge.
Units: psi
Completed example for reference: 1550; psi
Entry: 150; psi
